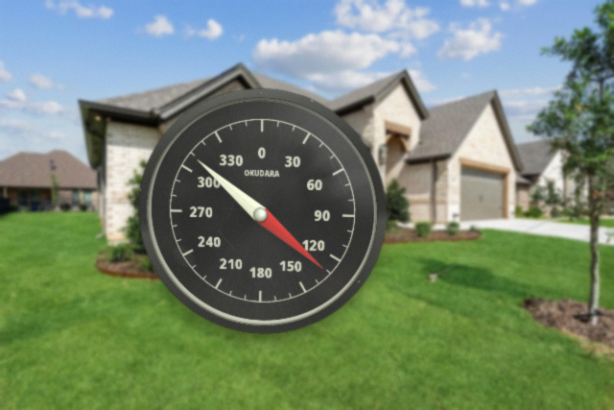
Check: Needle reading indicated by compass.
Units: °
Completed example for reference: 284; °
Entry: 130; °
